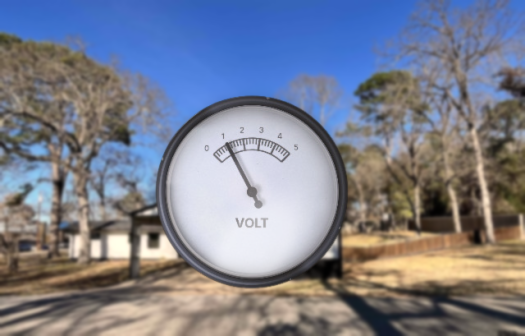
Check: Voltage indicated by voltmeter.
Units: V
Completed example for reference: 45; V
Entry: 1; V
